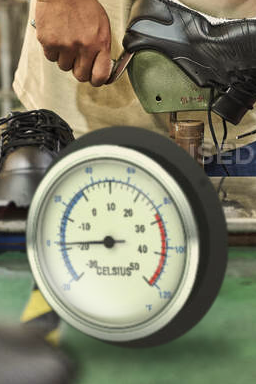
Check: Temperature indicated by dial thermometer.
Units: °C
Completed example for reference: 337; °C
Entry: -18; °C
